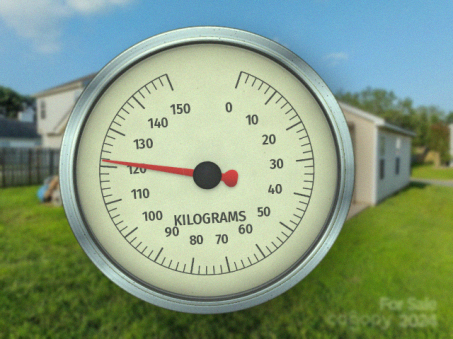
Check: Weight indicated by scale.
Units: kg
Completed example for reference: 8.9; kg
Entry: 122; kg
